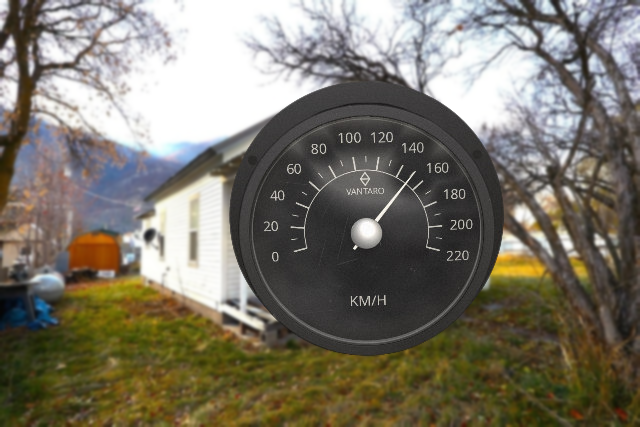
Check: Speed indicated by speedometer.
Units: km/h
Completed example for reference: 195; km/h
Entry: 150; km/h
